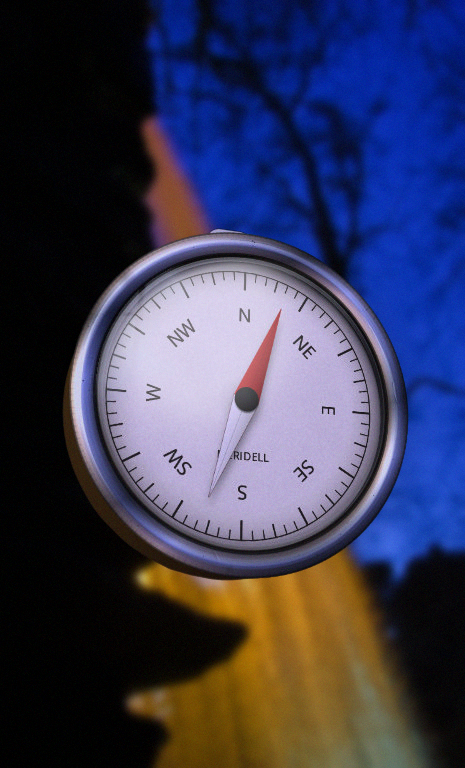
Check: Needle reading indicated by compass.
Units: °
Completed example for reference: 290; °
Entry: 20; °
